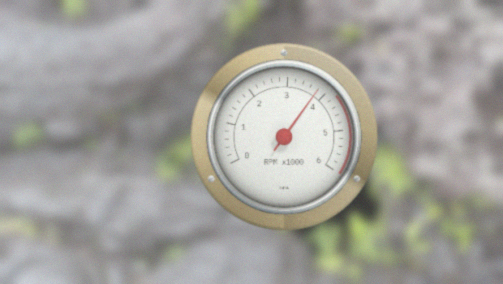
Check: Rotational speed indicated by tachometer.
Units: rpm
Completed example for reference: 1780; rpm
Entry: 3800; rpm
